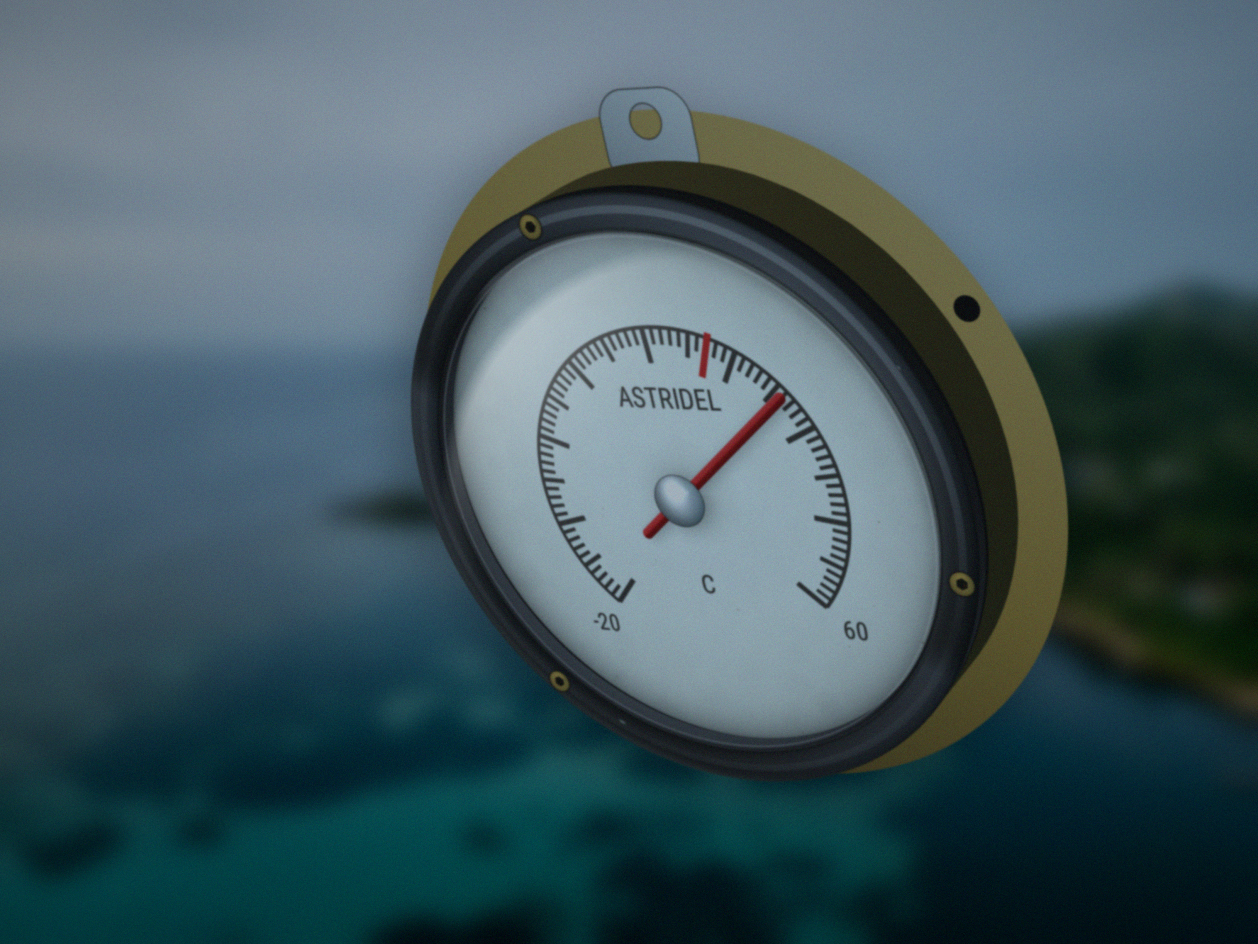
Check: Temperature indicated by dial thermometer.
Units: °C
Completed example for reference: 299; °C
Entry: 36; °C
